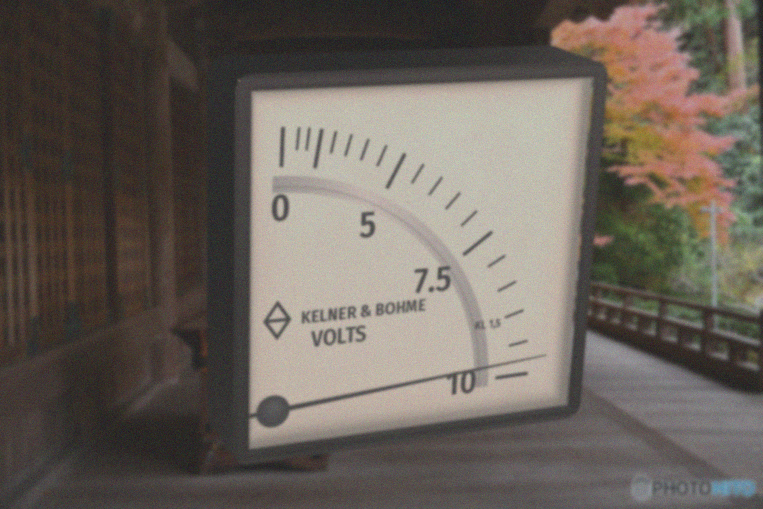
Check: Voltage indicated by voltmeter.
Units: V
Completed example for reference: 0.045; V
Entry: 9.75; V
